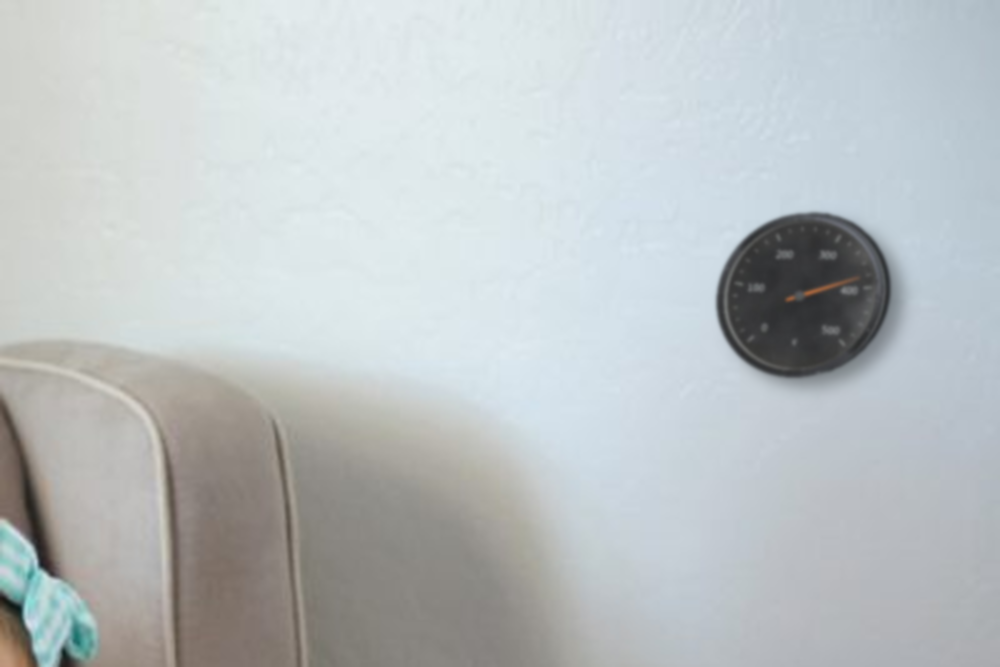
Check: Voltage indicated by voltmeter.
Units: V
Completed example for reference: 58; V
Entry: 380; V
